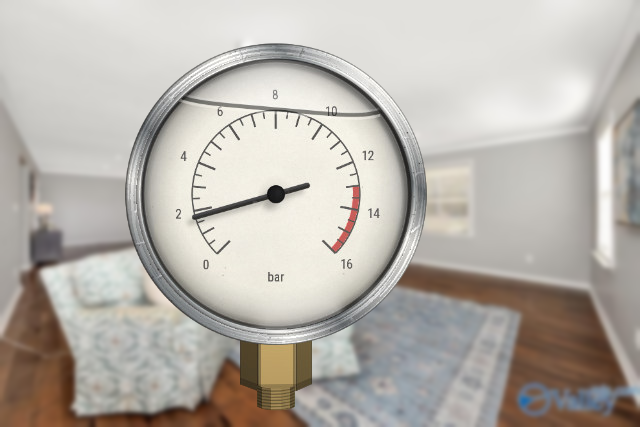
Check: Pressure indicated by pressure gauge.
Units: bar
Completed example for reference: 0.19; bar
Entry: 1.75; bar
